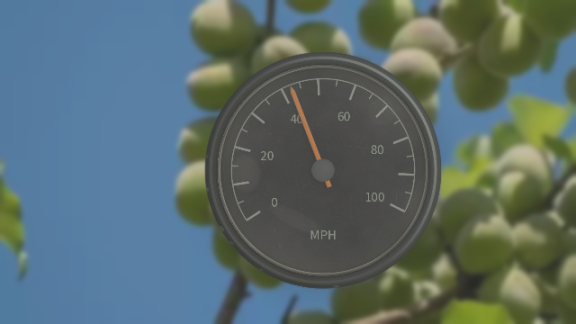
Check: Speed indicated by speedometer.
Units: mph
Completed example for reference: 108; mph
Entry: 42.5; mph
